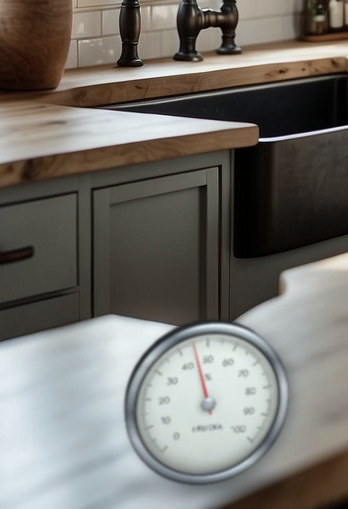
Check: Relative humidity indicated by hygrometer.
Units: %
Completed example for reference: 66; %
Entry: 45; %
